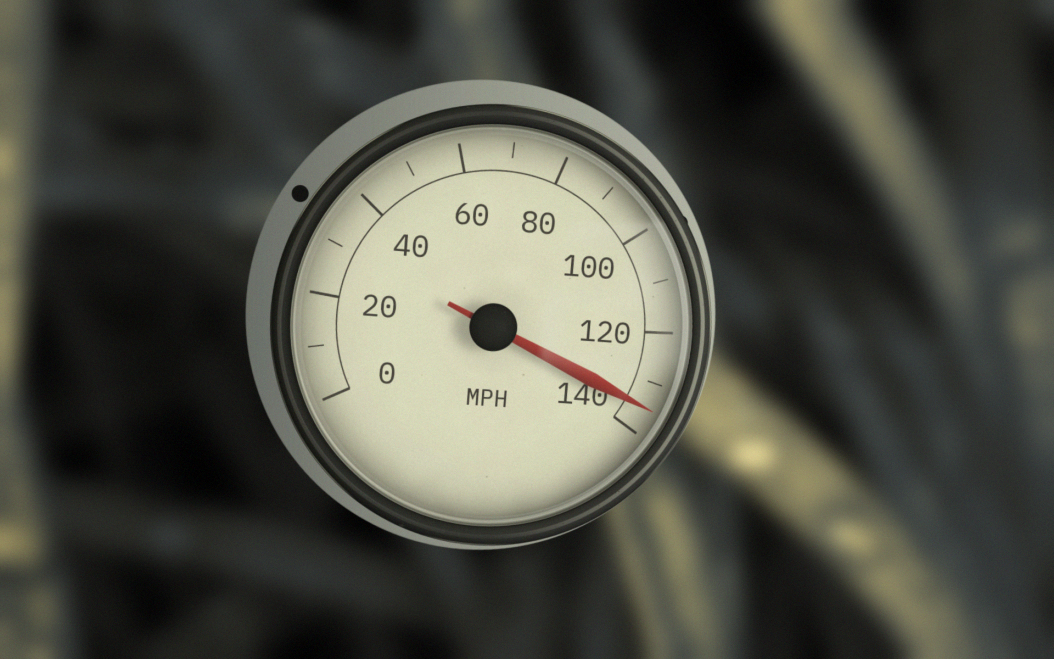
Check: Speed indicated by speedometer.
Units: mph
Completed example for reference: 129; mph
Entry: 135; mph
